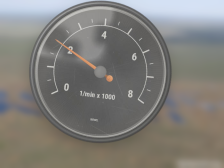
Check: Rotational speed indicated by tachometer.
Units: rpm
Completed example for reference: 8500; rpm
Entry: 2000; rpm
